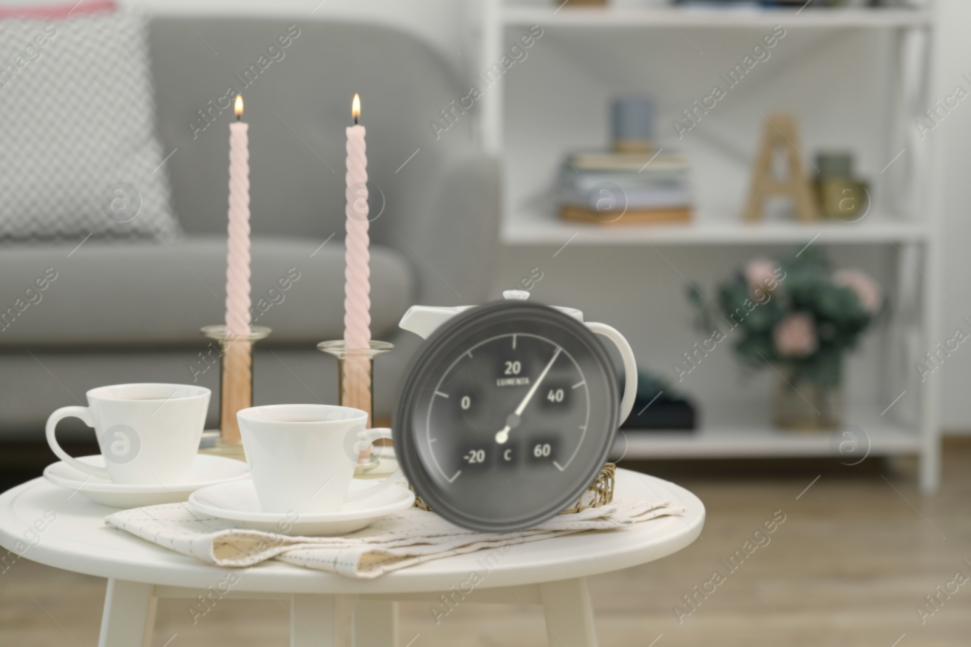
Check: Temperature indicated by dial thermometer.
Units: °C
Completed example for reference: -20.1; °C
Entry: 30; °C
